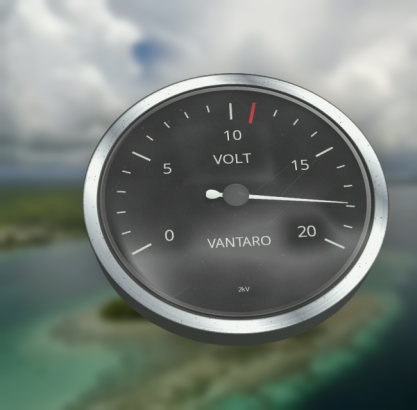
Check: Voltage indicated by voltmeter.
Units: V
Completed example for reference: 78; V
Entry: 18; V
